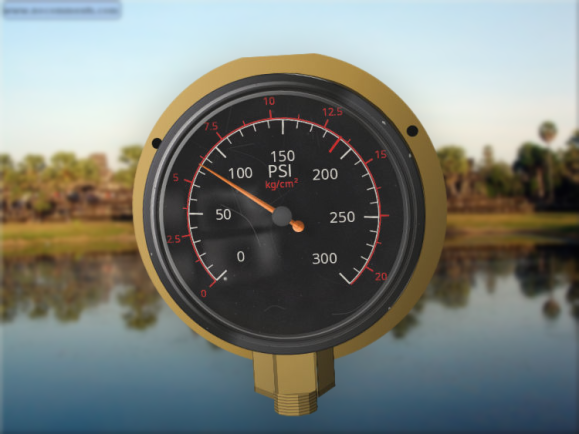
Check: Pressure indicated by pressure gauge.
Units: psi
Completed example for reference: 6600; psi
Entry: 85; psi
